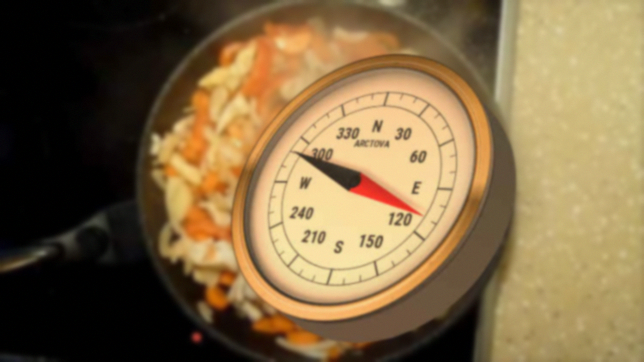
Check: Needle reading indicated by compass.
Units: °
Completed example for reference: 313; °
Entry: 110; °
